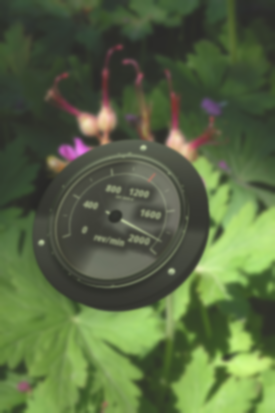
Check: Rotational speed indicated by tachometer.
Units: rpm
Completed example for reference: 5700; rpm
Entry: 1900; rpm
